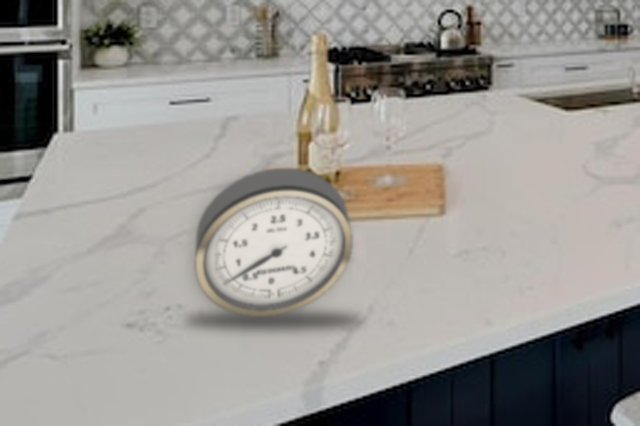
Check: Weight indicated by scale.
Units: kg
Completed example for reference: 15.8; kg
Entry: 0.75; kg
